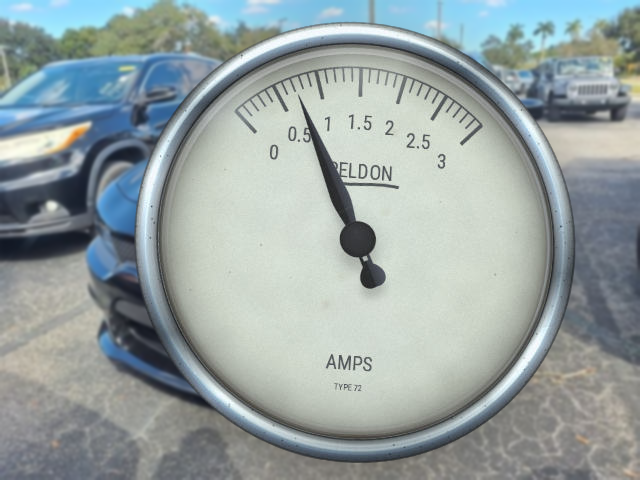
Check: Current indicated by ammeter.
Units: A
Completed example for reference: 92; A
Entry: 0.7; A
